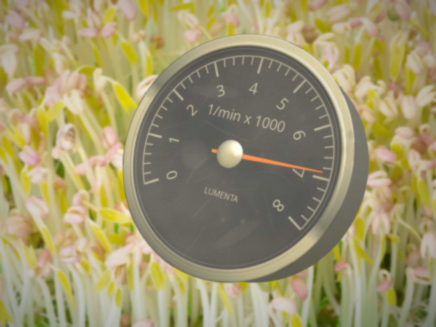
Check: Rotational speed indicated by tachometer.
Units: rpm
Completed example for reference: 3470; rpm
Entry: 6900; rpm
